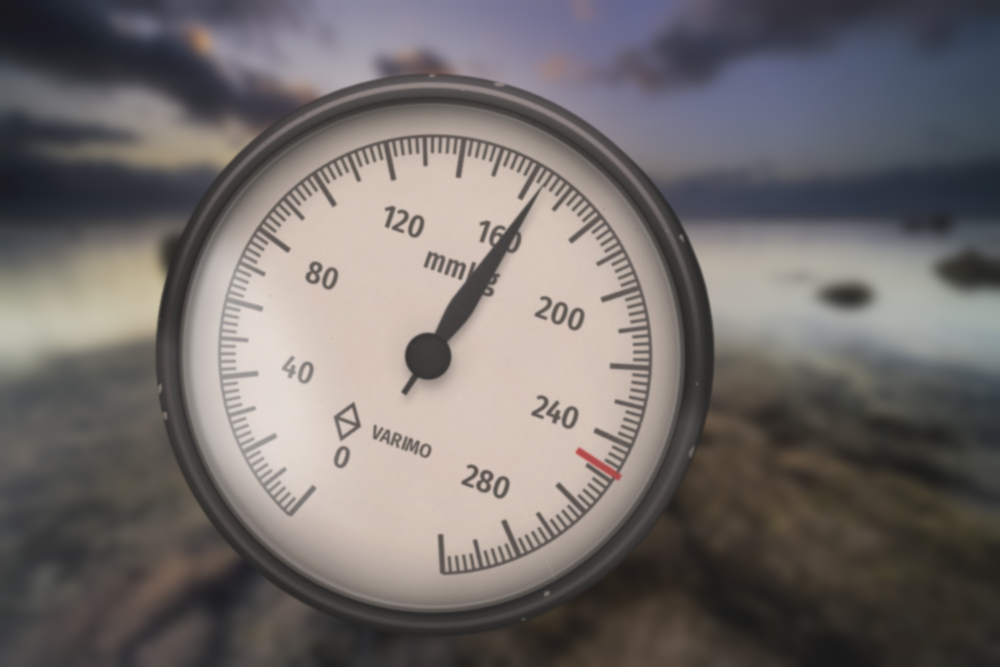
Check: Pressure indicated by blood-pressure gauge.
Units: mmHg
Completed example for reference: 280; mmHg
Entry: 164; mmHg
